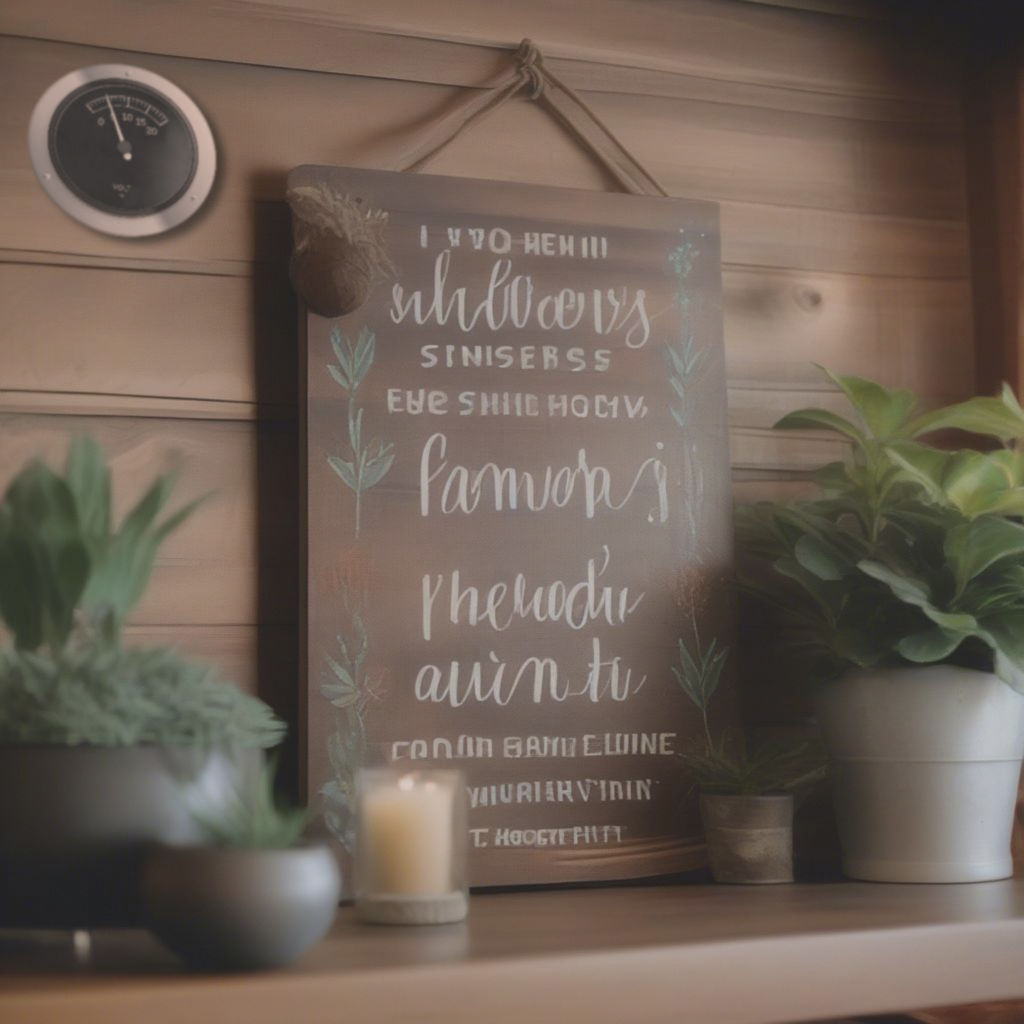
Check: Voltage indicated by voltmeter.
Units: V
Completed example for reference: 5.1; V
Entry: 5; V
